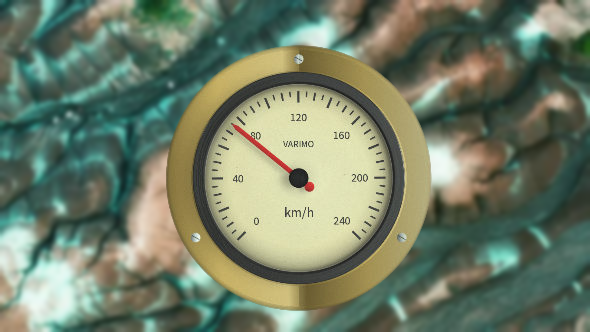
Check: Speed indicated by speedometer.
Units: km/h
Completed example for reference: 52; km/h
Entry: 75; km/h
